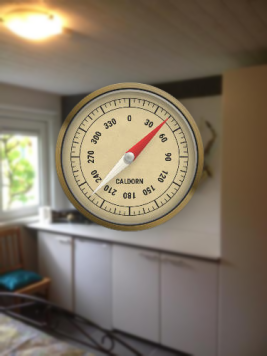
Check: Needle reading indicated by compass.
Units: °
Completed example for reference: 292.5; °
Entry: 45; °
